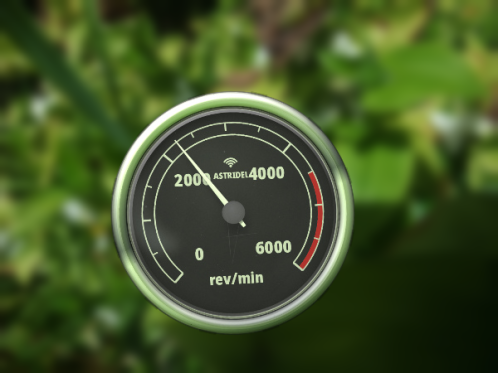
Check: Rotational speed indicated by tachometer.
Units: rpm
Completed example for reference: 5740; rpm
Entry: 2250; rpm
